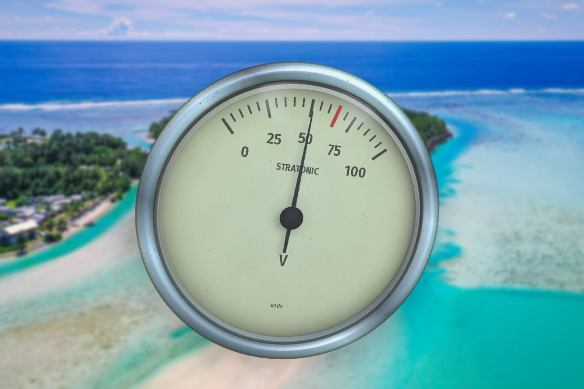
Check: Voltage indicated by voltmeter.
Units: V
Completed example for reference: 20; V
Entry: 50; V
